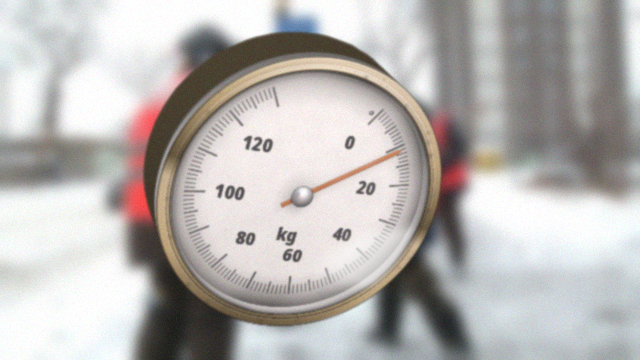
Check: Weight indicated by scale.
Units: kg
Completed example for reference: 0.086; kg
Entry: 10; kg
